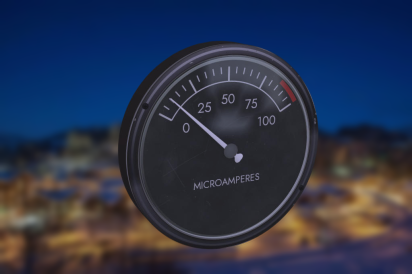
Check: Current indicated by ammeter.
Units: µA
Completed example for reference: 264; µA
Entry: 10; µA
